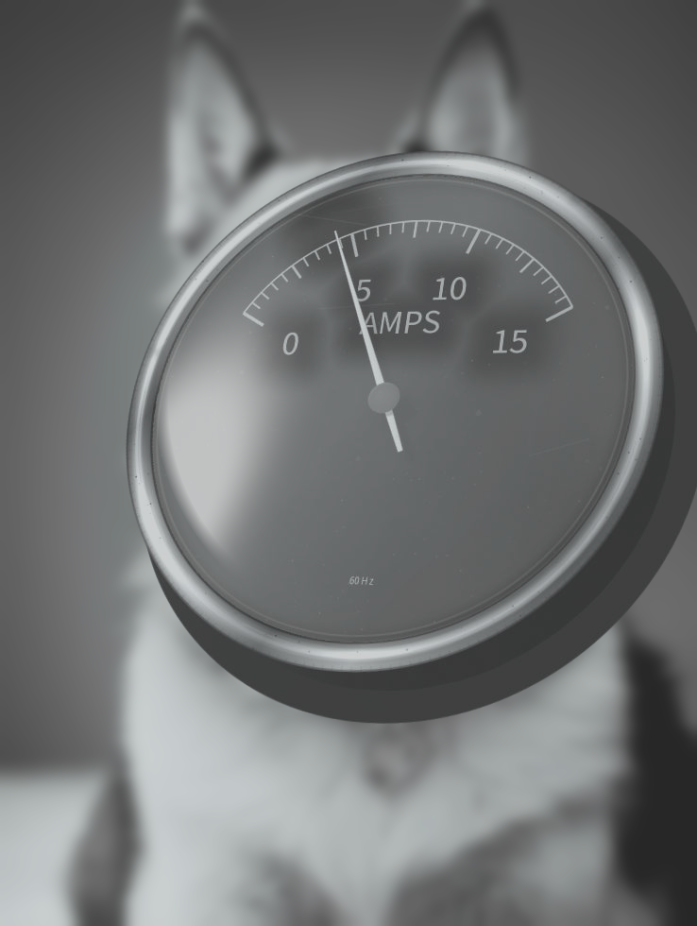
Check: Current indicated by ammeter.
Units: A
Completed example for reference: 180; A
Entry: 4.5; A
